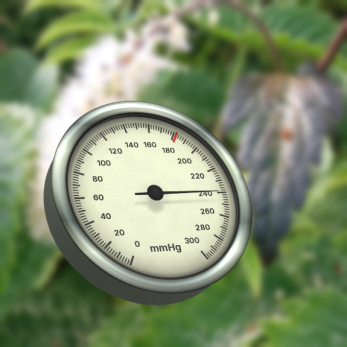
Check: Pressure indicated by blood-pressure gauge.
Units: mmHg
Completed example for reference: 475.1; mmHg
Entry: 240; mmHg
